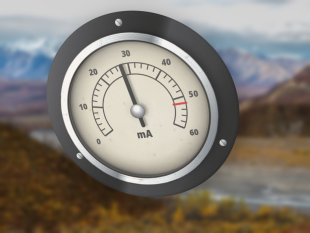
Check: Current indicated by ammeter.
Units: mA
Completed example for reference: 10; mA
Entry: 28; mA
